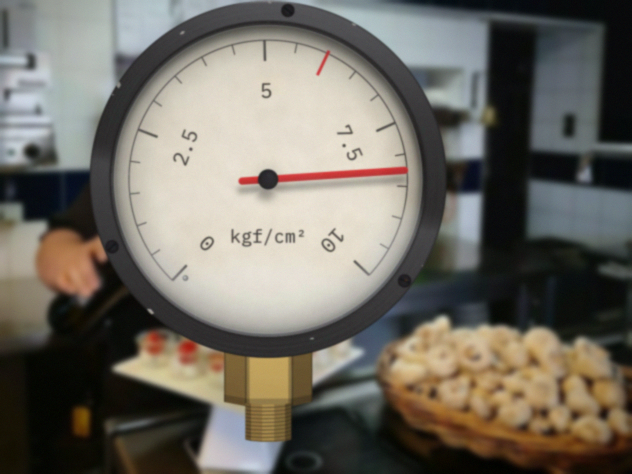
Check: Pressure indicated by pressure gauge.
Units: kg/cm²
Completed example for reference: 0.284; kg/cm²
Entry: 8.25; kg/cm²
